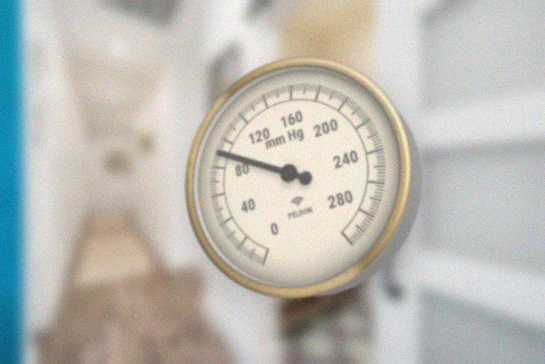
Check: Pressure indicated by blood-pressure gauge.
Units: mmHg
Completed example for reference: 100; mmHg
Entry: 90; mmHg
